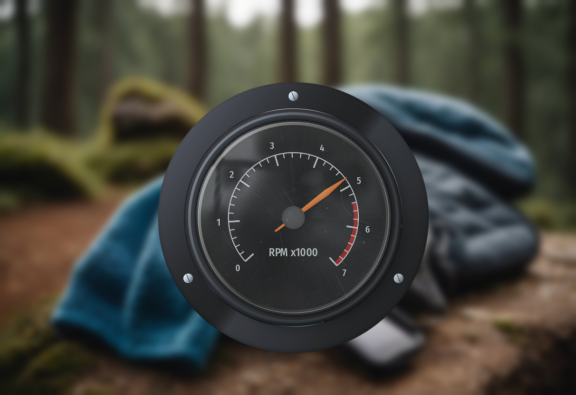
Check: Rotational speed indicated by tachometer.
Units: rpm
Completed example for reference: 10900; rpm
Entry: 4800; rpm
